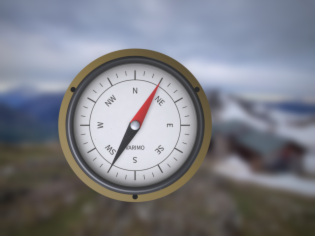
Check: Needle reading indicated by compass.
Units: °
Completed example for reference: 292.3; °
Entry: 30; °
